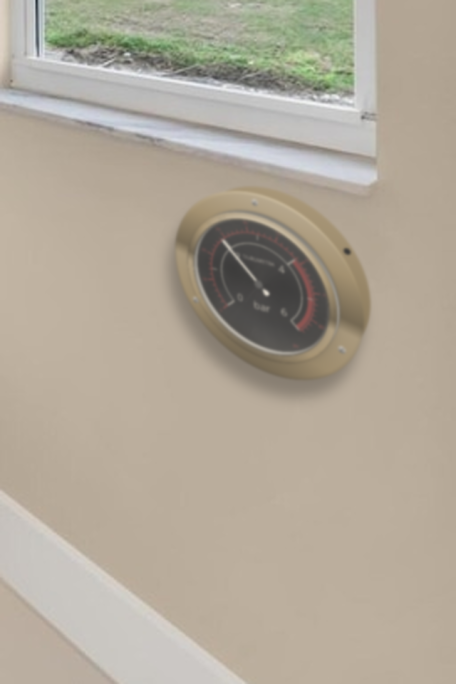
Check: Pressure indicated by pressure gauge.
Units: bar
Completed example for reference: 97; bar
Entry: 2; bar
